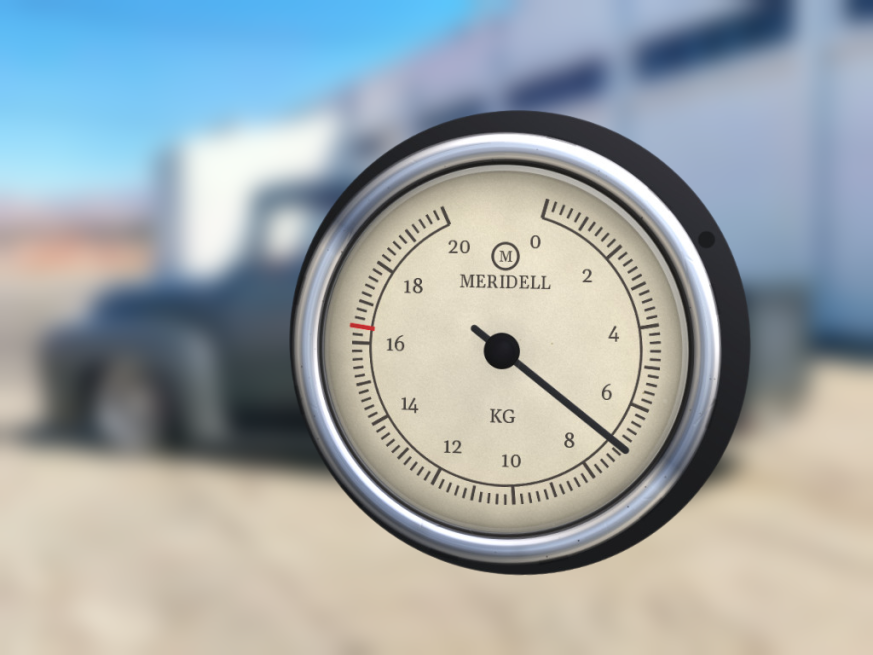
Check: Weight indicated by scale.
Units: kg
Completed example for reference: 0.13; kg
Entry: 7; kg
